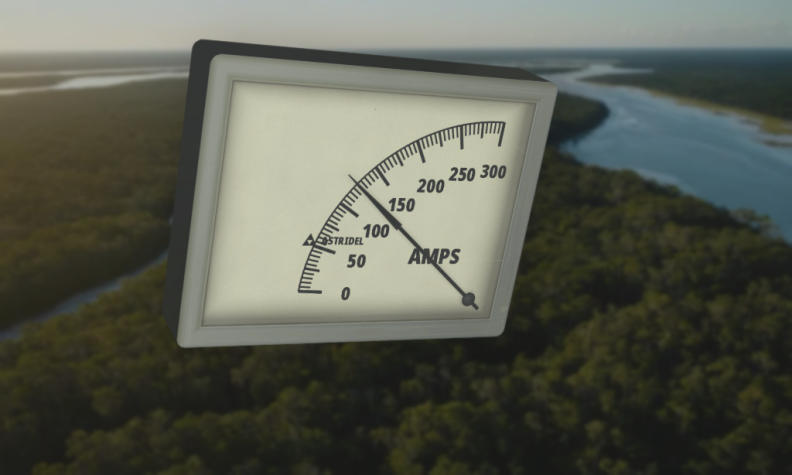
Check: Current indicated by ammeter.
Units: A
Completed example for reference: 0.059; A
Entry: 125; A
